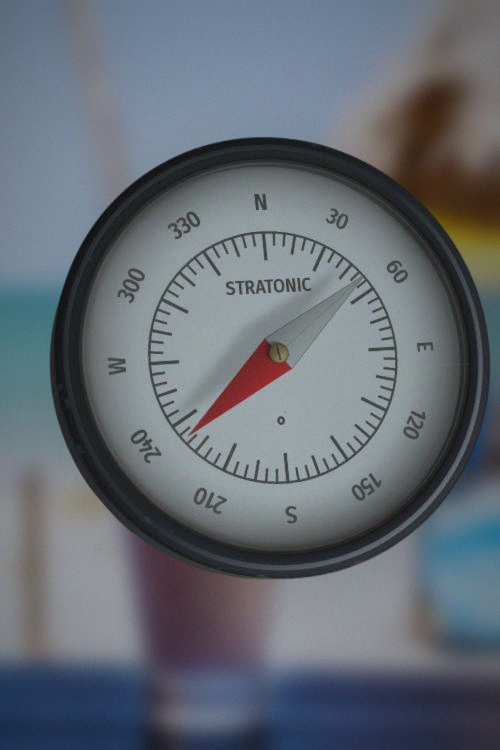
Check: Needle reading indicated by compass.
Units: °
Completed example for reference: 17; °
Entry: 232.5; °
